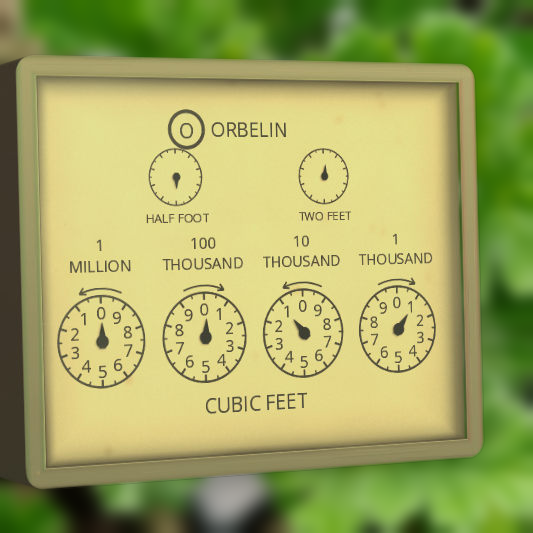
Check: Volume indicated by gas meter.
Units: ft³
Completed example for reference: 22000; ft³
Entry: 1100; ft³
